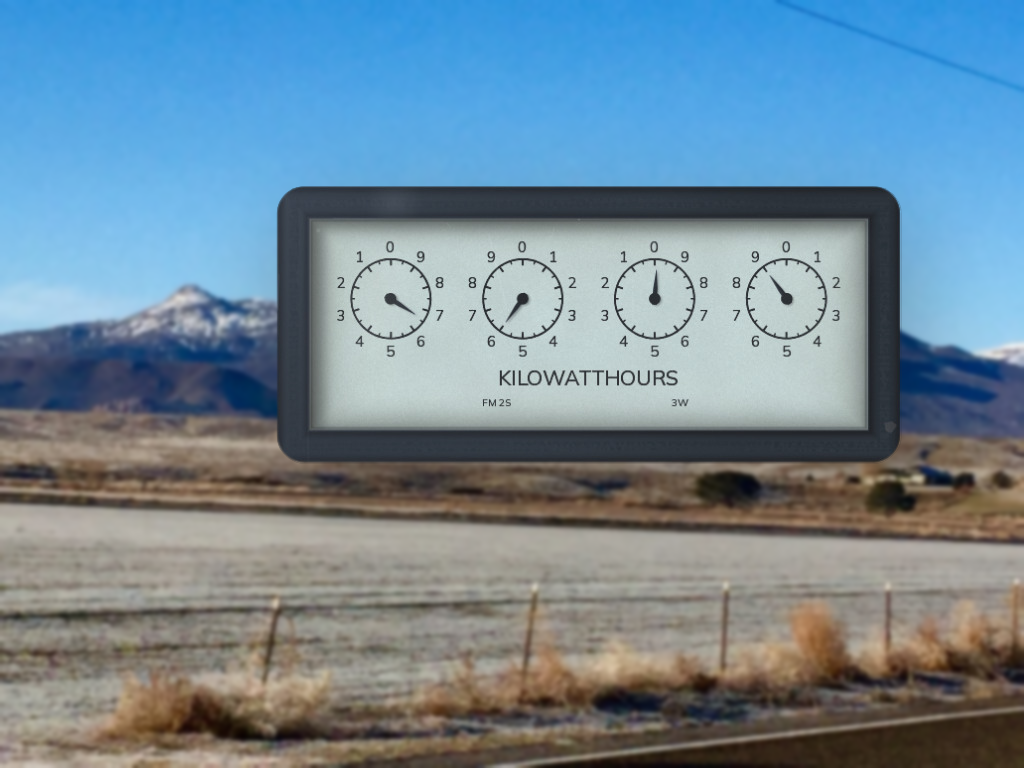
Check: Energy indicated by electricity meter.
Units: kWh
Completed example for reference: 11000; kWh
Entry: 6599; kWh
